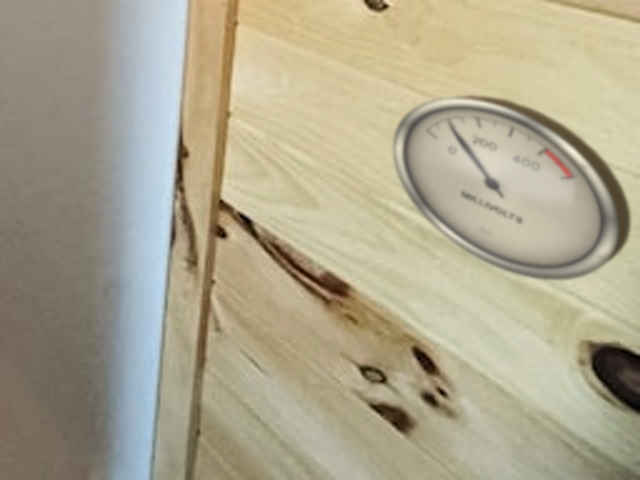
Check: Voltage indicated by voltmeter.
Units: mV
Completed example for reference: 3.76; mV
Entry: 100; mV
